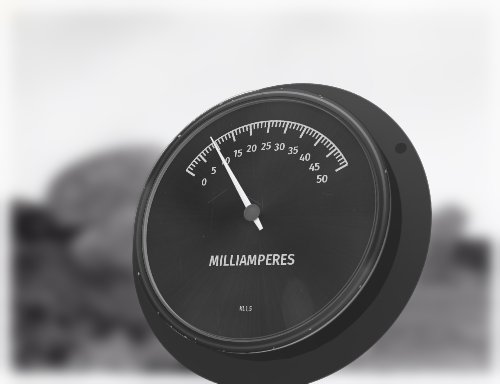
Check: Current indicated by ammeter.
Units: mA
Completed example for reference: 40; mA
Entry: 10; mA
